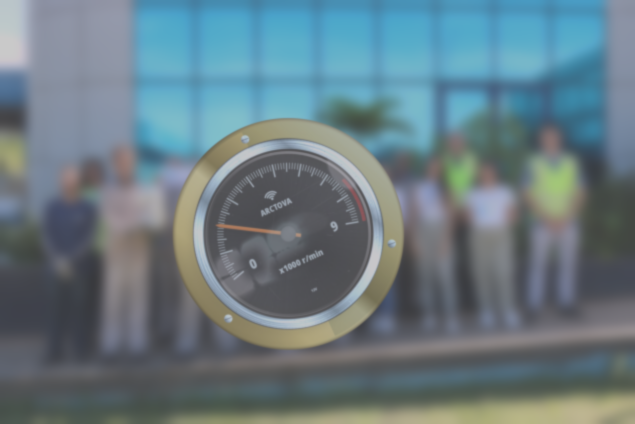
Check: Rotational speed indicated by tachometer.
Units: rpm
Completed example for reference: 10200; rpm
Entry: 2000; rpm
